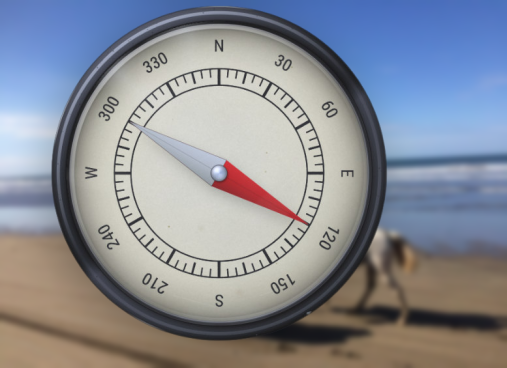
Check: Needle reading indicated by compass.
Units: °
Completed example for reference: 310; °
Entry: 120; °
